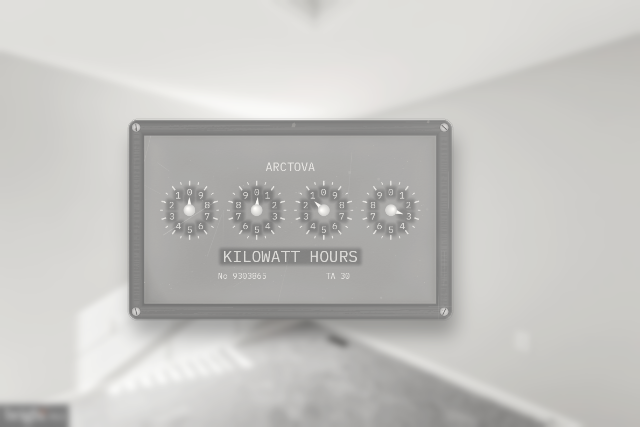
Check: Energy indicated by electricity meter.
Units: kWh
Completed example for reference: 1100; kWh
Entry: 13; kWh
